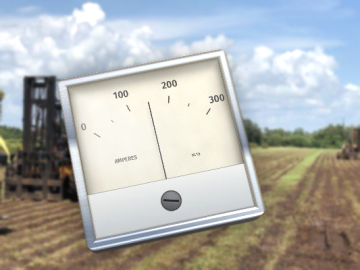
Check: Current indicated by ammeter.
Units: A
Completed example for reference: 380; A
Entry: 150; A
